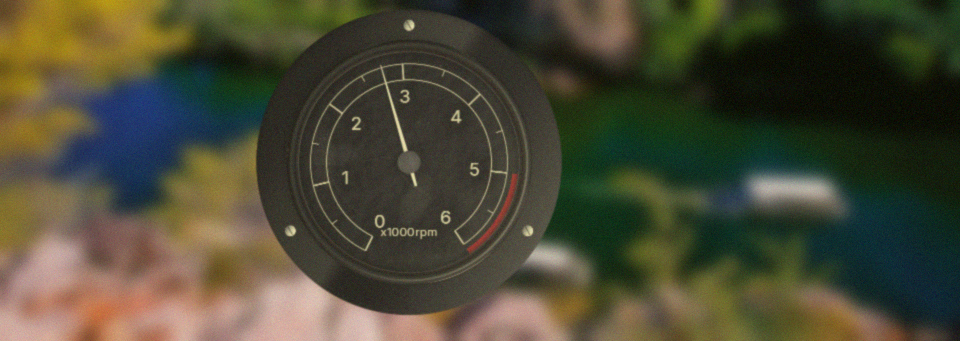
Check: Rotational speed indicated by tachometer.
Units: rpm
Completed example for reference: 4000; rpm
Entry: 2750; rpm
